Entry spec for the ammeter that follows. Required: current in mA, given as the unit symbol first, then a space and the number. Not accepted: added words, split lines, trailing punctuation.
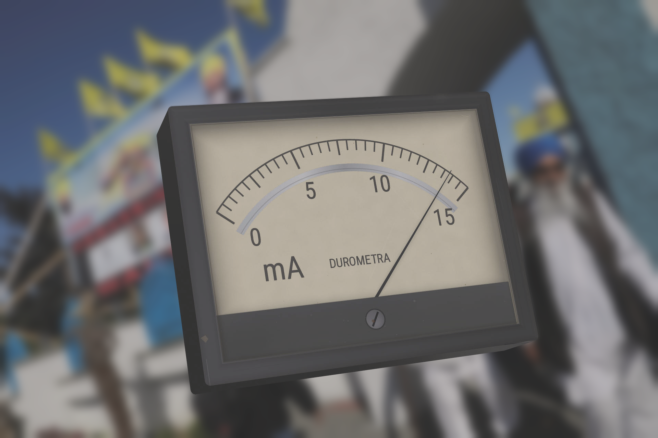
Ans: mA 13.75
